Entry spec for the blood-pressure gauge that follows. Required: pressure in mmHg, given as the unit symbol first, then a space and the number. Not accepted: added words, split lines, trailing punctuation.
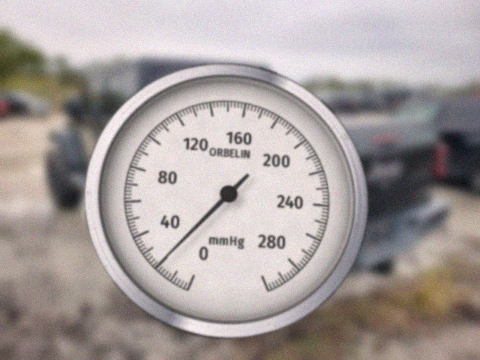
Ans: mmHg 20
